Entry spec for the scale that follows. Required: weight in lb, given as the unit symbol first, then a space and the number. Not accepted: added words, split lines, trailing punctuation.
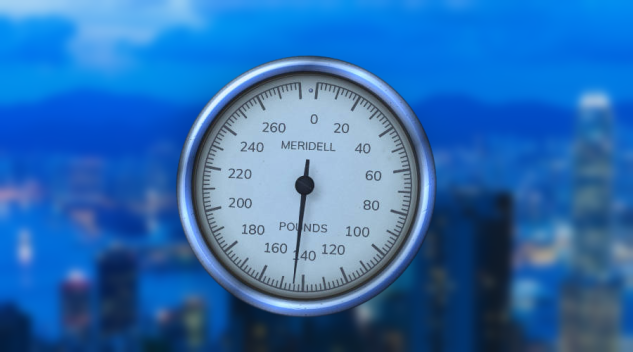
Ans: lb 144
